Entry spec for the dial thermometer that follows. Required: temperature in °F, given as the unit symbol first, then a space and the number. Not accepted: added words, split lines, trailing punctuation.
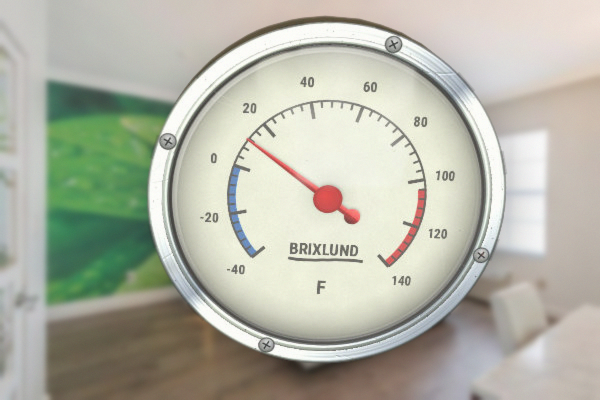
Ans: °F 12
